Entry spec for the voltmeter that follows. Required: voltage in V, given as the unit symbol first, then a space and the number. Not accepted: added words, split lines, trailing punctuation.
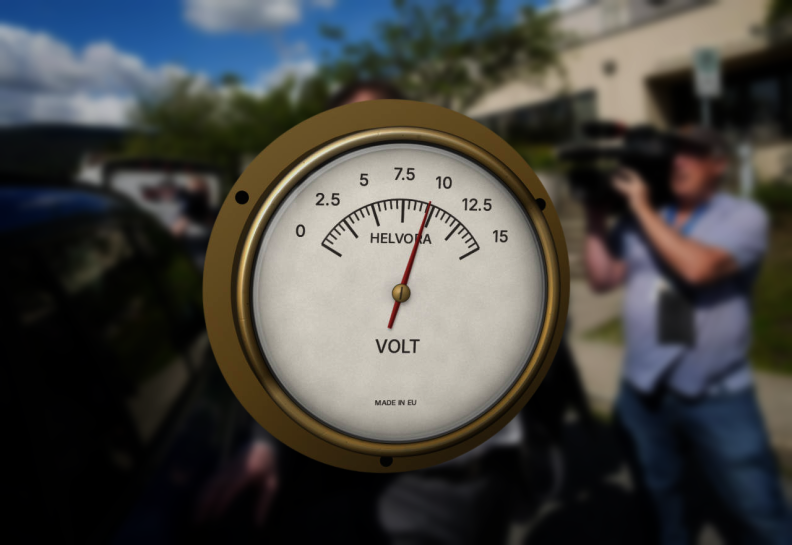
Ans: V 9.5
